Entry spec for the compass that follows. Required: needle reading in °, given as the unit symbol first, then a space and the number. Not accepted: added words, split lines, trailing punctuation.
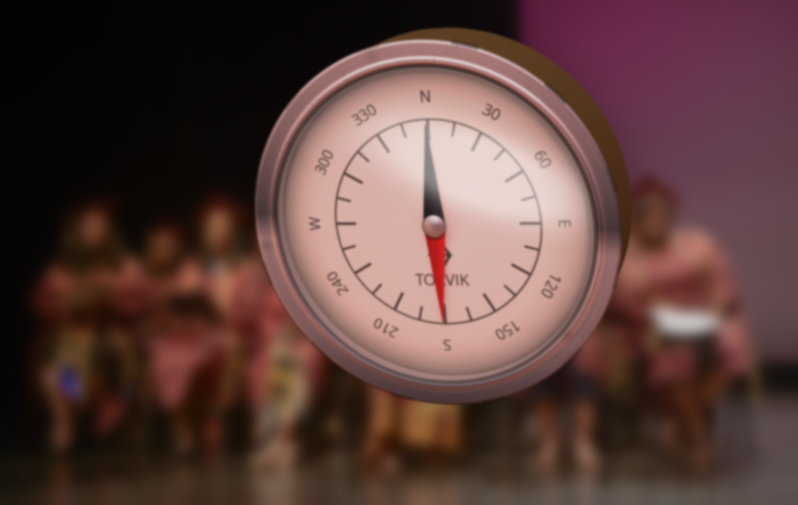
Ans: ° 180
